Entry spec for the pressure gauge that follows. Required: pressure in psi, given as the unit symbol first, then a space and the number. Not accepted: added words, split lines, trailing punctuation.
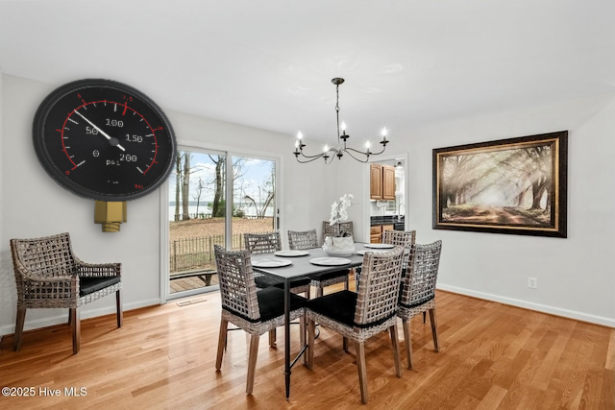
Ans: psi 60
